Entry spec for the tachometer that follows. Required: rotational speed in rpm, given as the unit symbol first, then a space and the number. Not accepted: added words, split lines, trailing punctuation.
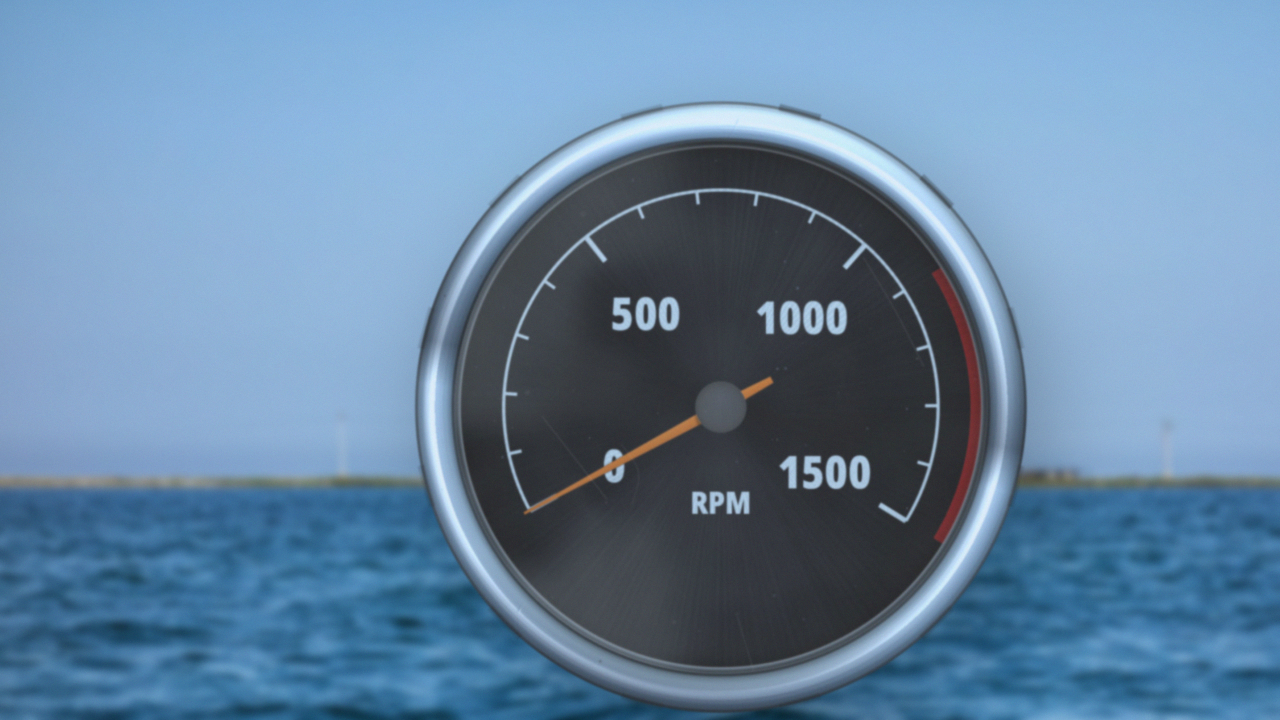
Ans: rpm 0
